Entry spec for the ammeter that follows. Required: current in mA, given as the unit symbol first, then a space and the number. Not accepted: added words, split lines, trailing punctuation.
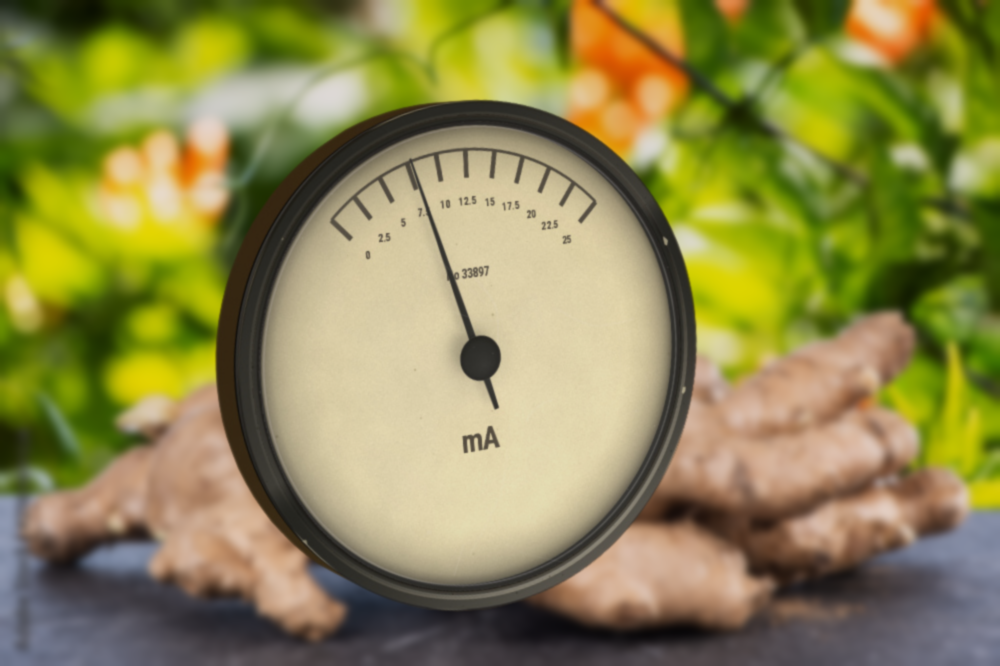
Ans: mA 7.5
